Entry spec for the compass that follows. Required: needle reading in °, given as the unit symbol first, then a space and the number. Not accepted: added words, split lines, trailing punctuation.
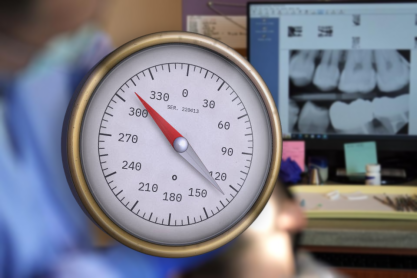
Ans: ° 310
